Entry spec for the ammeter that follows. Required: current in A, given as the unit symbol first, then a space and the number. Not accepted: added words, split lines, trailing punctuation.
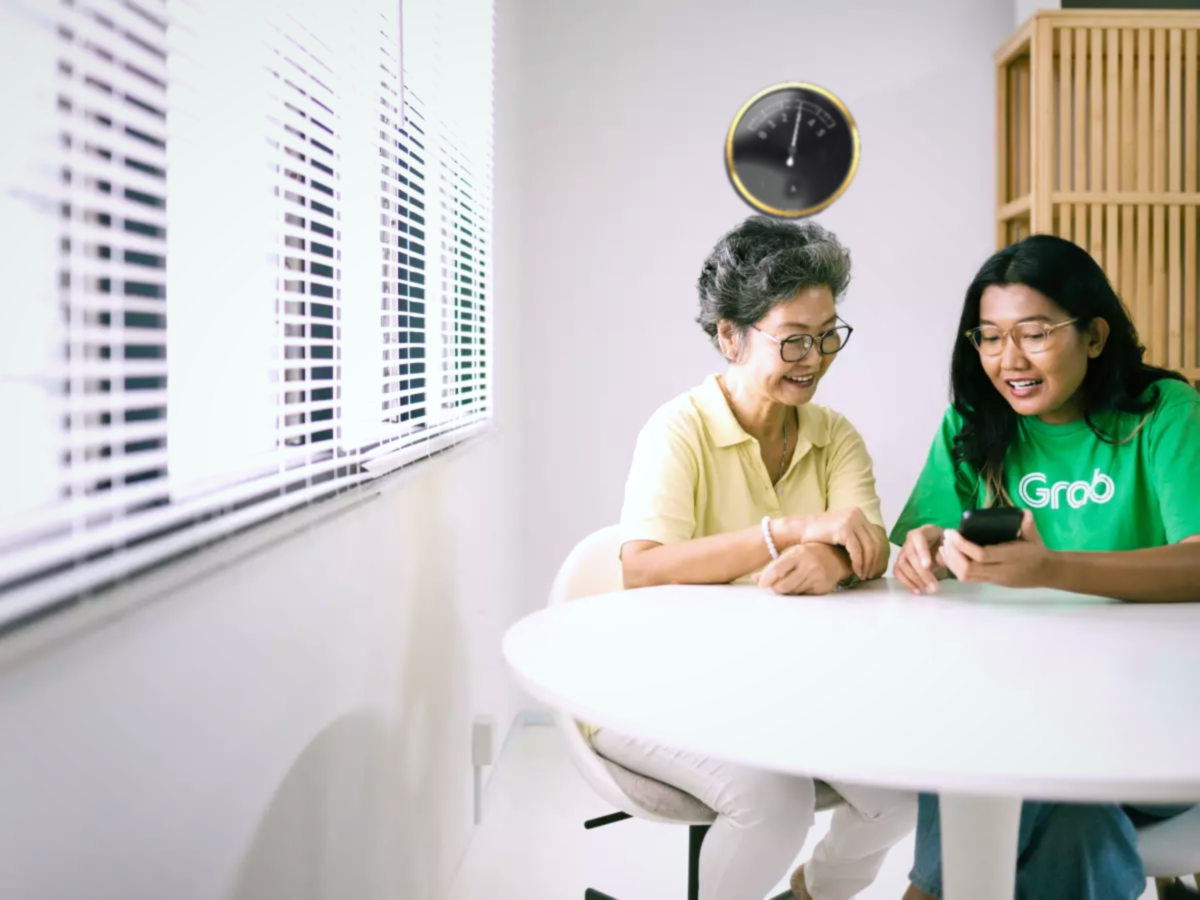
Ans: A 3
